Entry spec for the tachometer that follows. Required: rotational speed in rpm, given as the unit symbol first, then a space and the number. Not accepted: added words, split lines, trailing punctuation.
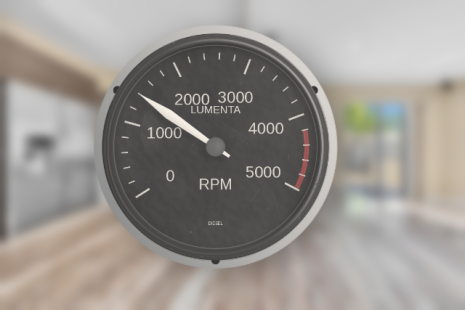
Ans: rpm 1400
